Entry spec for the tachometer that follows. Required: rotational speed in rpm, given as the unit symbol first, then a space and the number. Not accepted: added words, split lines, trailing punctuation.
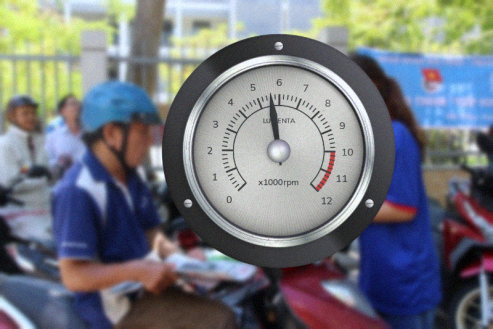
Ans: rpm 5600
